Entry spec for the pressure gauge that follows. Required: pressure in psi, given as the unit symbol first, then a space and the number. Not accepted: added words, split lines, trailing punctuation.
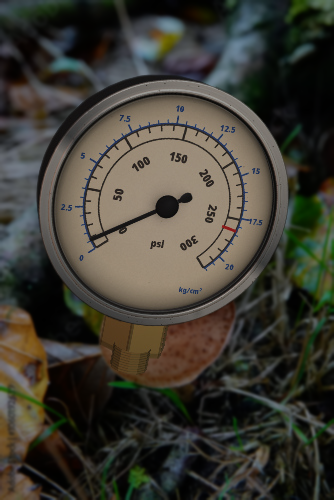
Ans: psi 10
